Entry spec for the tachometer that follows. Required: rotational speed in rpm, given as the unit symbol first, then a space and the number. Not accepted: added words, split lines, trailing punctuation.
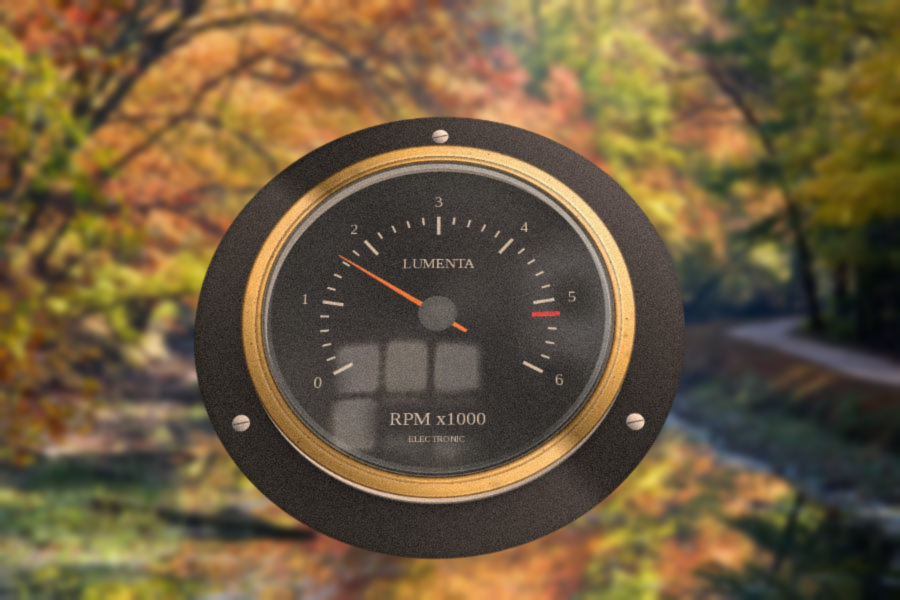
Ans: rpm 1600
